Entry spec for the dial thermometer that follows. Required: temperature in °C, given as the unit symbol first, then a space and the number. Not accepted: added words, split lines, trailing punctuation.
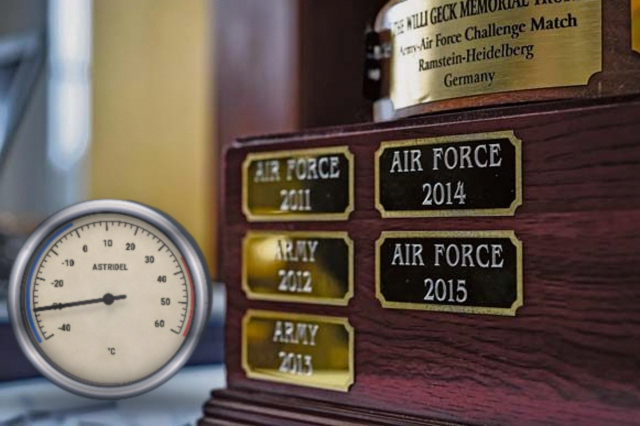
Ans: °C -30
